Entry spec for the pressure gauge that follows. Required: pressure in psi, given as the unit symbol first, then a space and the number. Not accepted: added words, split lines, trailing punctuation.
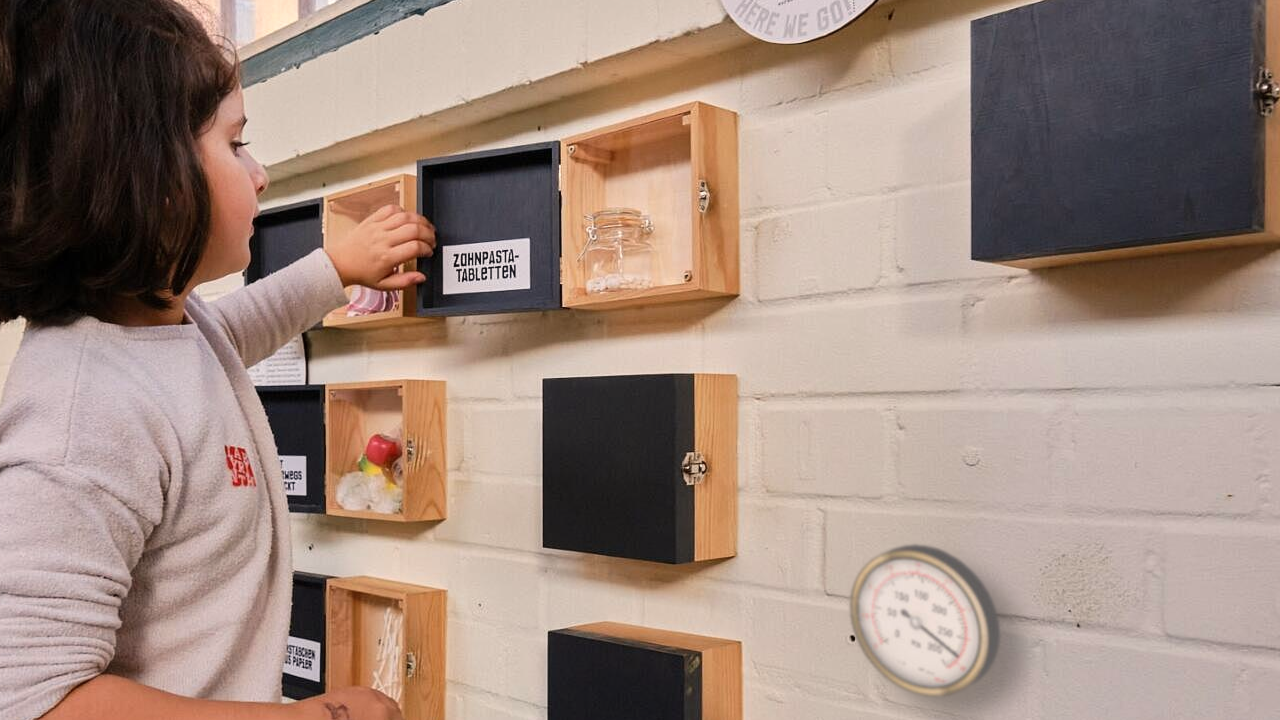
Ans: psi 275
